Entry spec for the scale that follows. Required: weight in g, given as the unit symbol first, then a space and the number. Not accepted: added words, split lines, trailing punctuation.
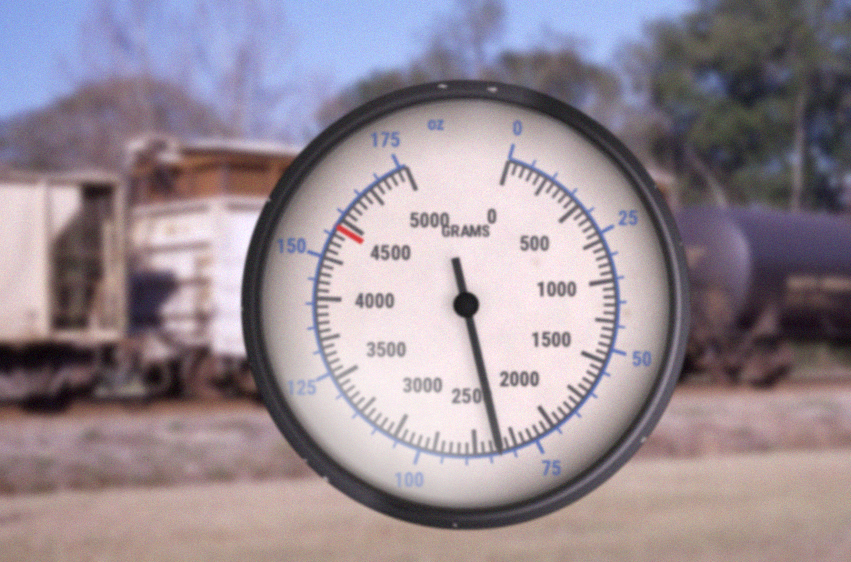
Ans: g 2350
